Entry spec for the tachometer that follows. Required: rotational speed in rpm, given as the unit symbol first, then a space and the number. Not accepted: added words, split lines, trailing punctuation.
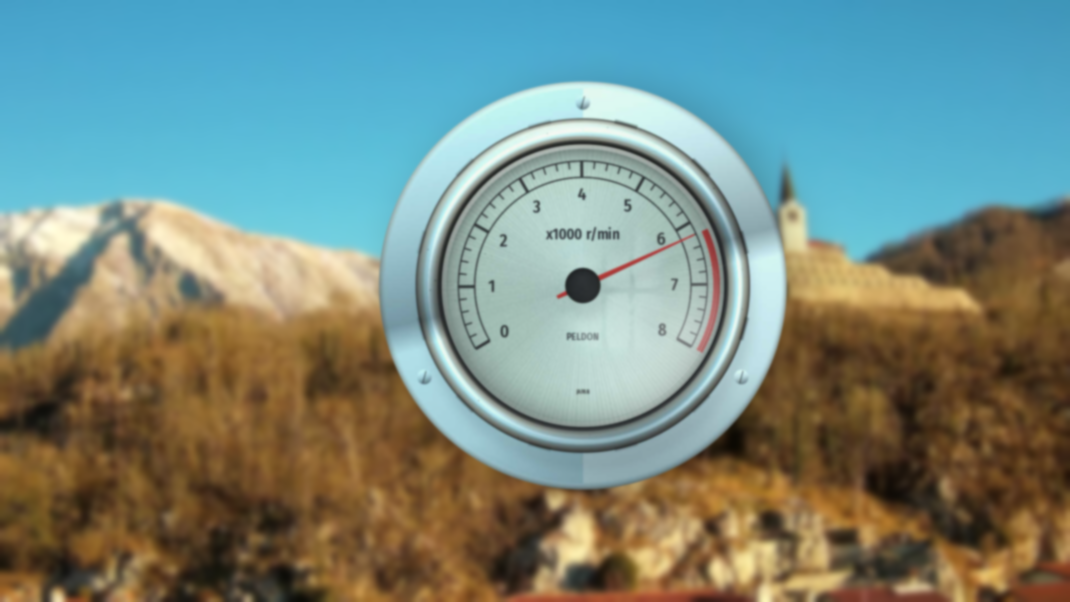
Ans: rpm 6200
